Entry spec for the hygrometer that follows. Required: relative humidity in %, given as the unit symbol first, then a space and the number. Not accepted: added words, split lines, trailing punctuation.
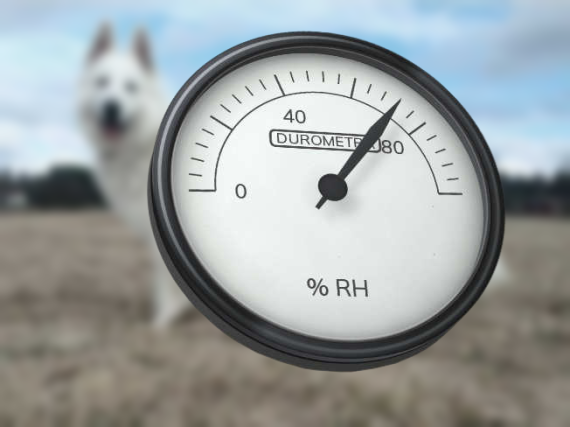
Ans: % 72
